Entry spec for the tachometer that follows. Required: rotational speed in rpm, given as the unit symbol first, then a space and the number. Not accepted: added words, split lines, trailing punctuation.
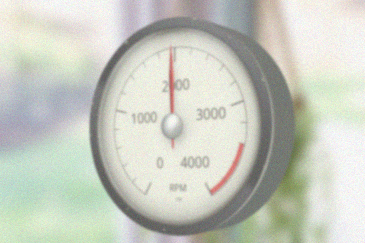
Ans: rpm 2000
